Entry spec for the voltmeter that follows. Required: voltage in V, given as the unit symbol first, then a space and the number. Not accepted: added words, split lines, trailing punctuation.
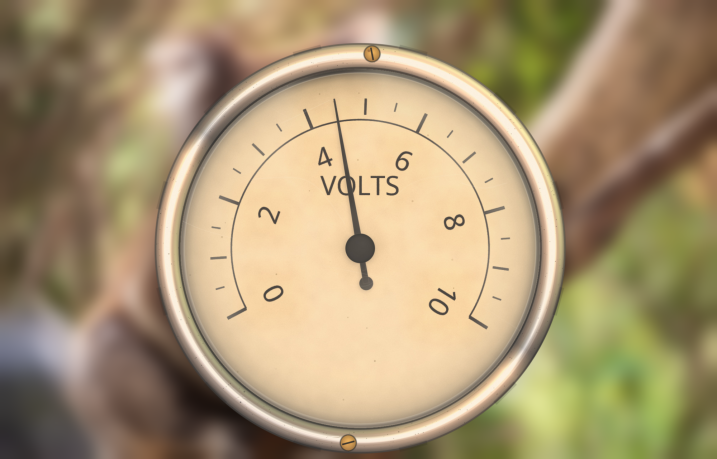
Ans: V 4.5
